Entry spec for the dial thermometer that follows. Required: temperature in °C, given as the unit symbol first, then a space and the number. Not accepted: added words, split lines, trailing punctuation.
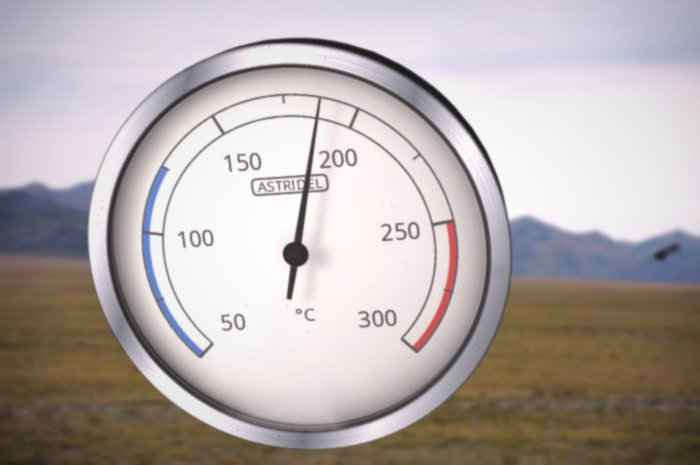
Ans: °C 187.5
